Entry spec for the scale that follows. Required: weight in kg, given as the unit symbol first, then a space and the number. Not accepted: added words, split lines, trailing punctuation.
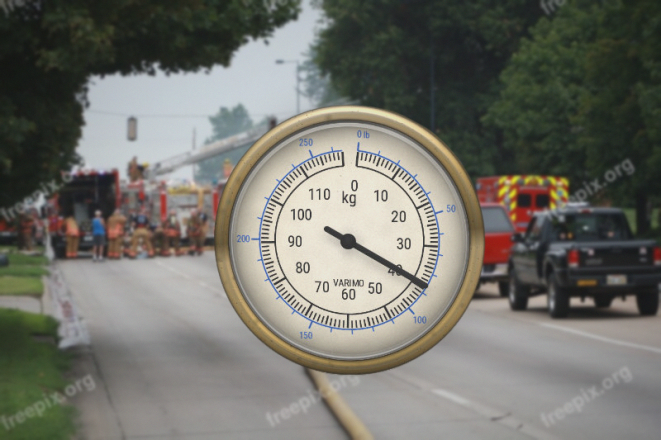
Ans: kg 39
